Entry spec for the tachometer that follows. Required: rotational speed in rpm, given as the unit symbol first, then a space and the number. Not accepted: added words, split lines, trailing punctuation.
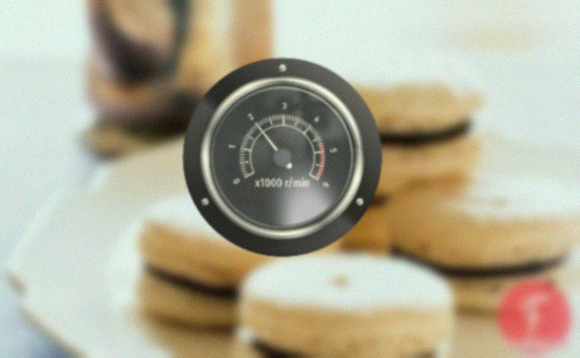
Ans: rpm 2000
